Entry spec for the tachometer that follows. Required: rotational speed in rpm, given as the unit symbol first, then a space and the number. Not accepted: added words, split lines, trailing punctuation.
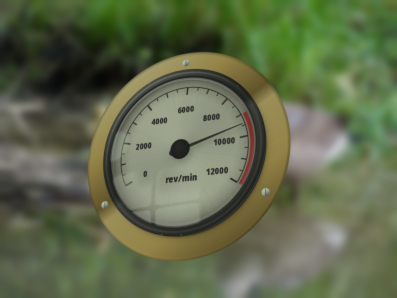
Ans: rpm 9500
